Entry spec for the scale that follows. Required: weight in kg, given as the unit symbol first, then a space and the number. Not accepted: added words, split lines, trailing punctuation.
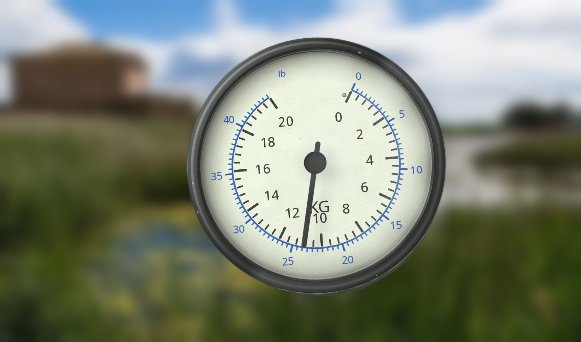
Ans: kg 10.8
